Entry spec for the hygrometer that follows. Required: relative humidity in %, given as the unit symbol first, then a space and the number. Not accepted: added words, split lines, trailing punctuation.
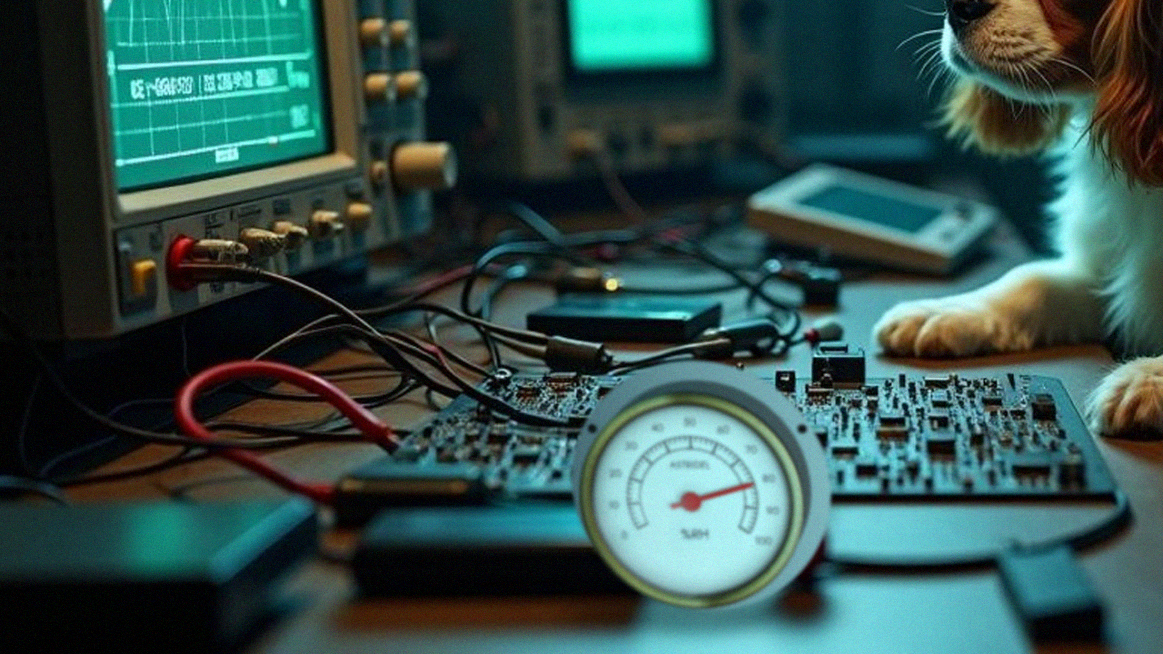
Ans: % 80
